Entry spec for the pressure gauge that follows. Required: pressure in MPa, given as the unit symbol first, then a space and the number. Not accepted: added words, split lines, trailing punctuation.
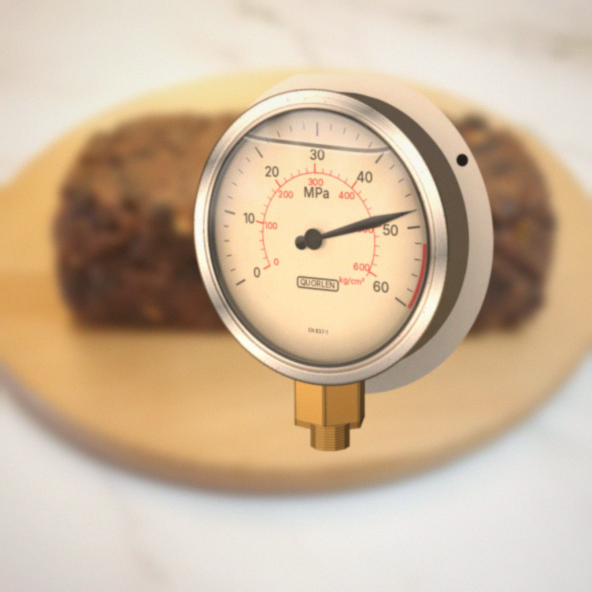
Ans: MPa 48
